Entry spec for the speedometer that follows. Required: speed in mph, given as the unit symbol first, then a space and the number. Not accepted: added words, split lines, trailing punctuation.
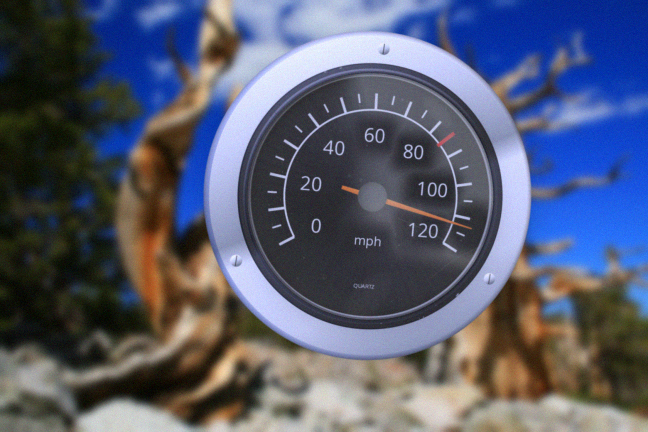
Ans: mph 112.5
